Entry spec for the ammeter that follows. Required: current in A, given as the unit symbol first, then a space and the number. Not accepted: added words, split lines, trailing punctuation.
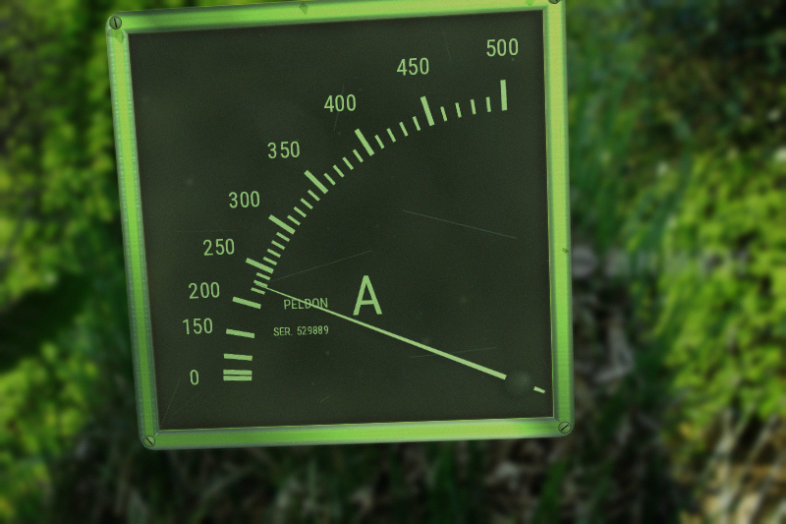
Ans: A 230
